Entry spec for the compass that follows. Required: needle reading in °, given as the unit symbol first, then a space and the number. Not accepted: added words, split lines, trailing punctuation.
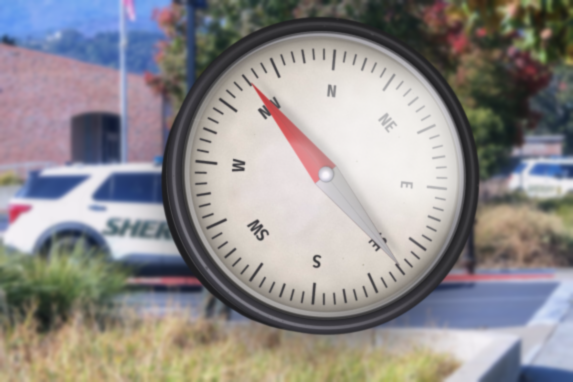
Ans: ° 315
